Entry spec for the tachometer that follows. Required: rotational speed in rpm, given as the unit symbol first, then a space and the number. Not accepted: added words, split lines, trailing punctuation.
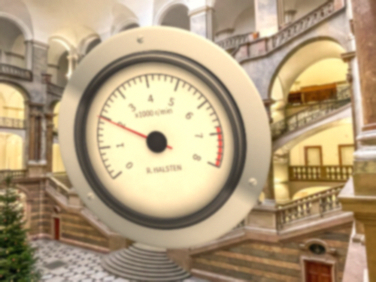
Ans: rpm 2000
